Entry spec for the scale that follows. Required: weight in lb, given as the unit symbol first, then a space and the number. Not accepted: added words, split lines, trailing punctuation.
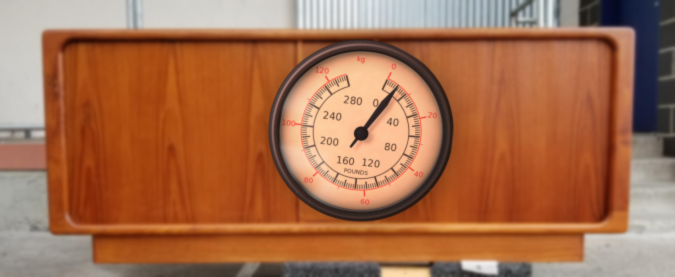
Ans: lb 10
